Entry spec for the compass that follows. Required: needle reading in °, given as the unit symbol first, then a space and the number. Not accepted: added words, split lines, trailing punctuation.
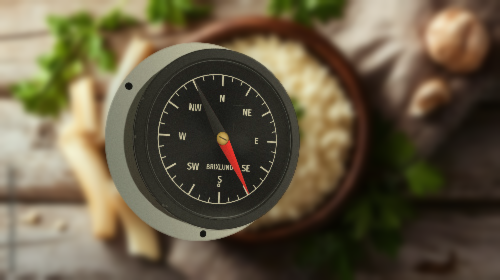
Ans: ° 150
